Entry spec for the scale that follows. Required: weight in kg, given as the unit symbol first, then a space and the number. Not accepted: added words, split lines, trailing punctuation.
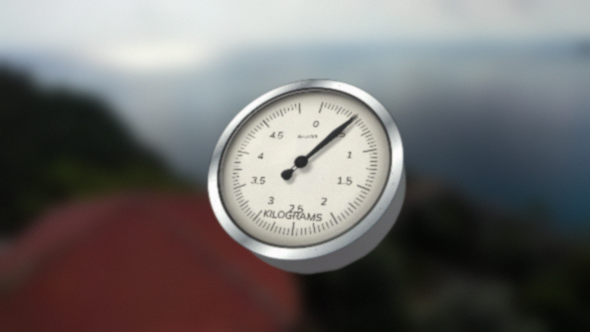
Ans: kg 0.5
